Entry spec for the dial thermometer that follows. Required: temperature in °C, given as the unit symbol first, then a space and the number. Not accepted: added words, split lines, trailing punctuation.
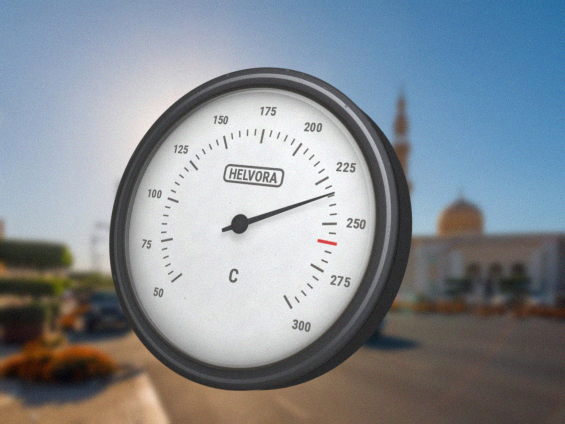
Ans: °C 235
